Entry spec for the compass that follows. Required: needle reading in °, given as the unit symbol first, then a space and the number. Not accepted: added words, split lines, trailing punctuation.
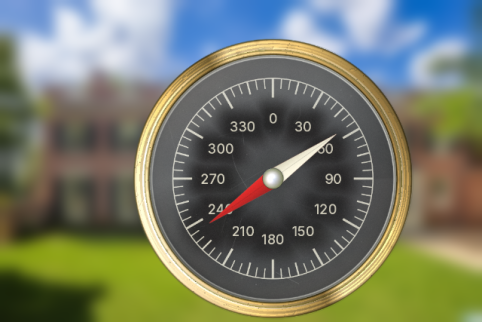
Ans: ° 235
